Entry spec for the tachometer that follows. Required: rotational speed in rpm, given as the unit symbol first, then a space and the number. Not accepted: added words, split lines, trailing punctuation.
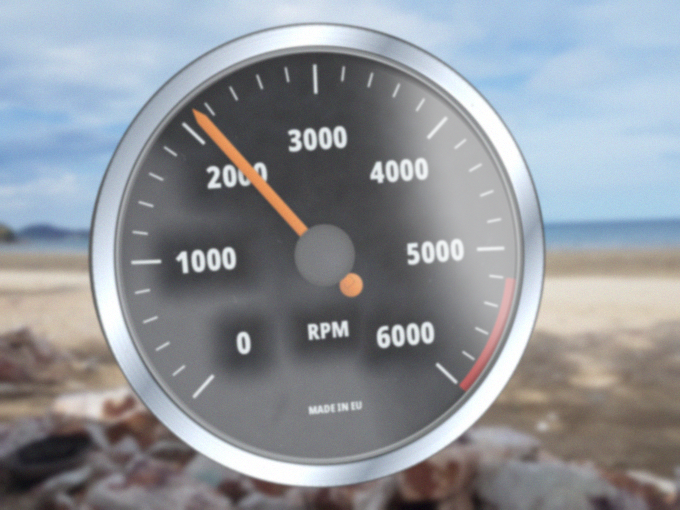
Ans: rpm 2100
